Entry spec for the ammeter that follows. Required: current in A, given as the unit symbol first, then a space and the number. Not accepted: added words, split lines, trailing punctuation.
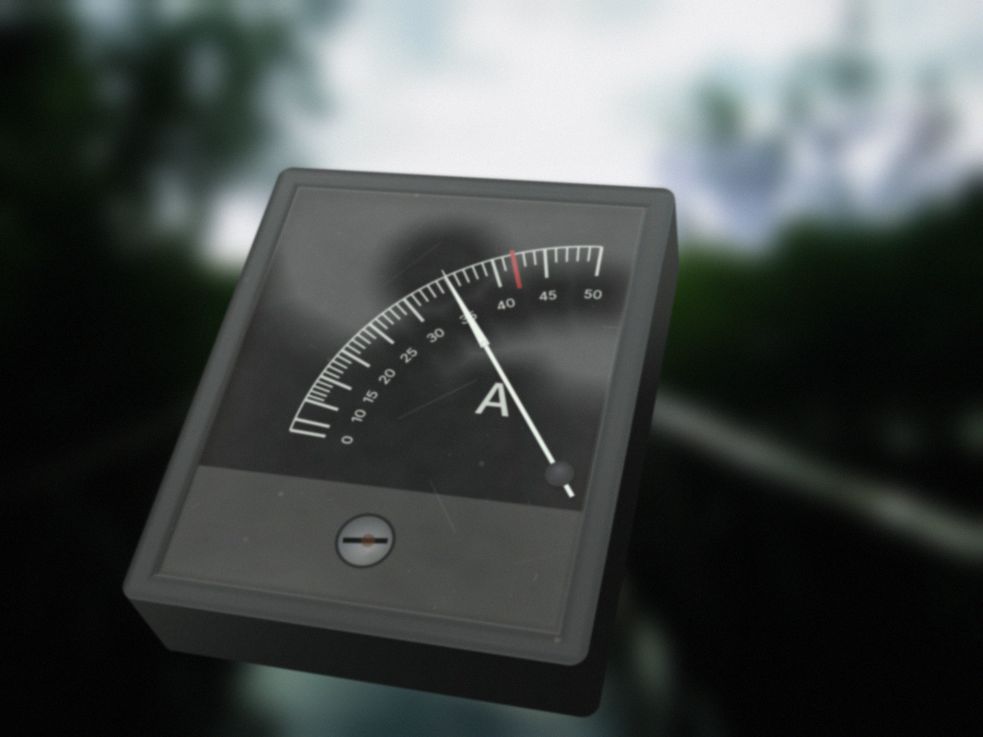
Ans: A 35
